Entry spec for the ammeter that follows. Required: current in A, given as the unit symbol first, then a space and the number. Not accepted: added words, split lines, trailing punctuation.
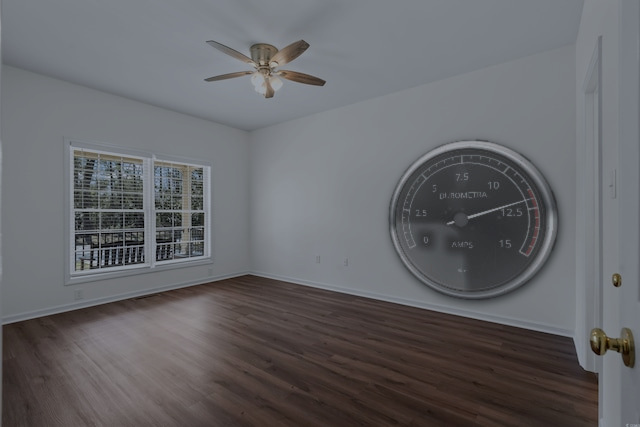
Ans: A 12
